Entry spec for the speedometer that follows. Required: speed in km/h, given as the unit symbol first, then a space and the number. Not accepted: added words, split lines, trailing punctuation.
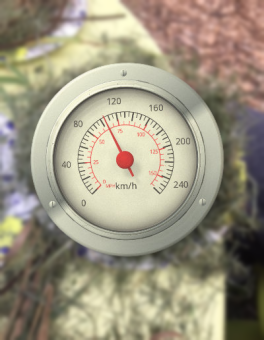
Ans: km/h 105
